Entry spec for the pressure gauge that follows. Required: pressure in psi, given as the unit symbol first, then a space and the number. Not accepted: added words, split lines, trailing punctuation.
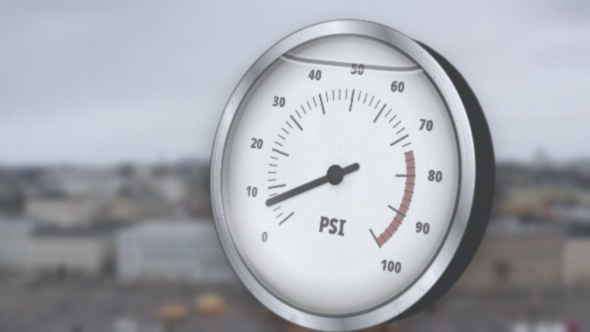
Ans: psi 6
